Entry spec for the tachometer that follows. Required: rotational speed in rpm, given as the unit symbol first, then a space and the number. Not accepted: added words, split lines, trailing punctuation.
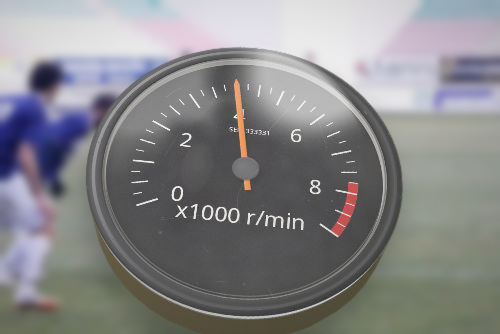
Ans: rpm 4000
